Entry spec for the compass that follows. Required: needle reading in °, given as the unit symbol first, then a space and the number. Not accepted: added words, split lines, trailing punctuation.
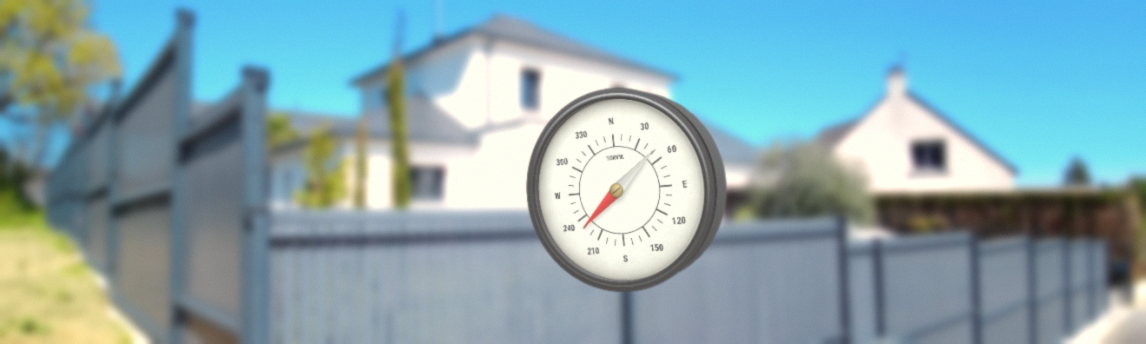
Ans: ° 230
